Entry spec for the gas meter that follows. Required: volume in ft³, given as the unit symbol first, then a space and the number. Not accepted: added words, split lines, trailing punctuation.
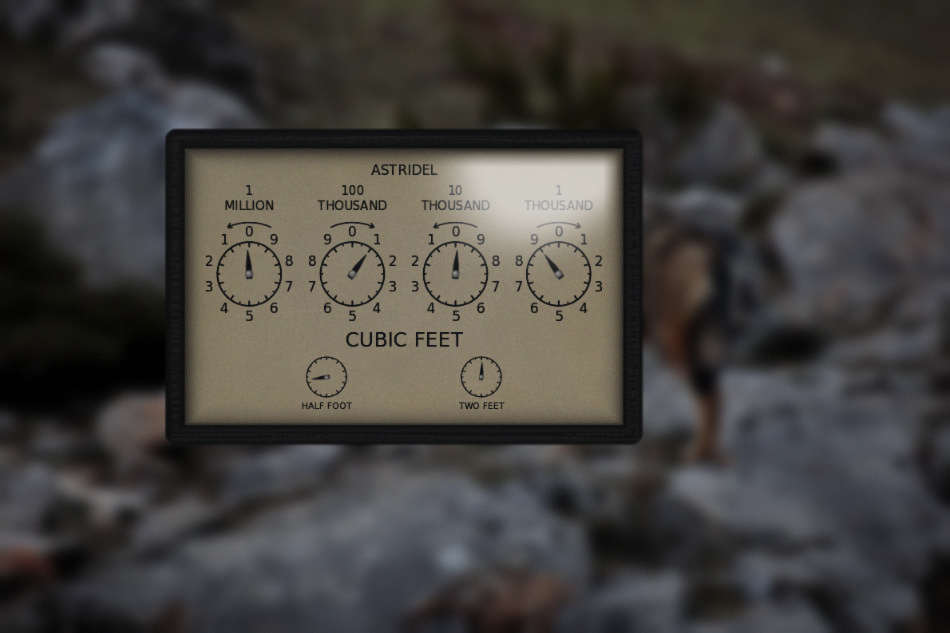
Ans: ft³ 9900
